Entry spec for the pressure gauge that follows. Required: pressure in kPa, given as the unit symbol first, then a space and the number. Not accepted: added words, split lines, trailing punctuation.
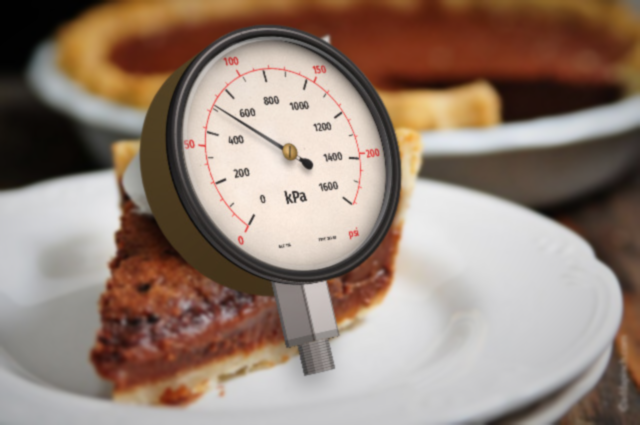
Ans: kPa 500
